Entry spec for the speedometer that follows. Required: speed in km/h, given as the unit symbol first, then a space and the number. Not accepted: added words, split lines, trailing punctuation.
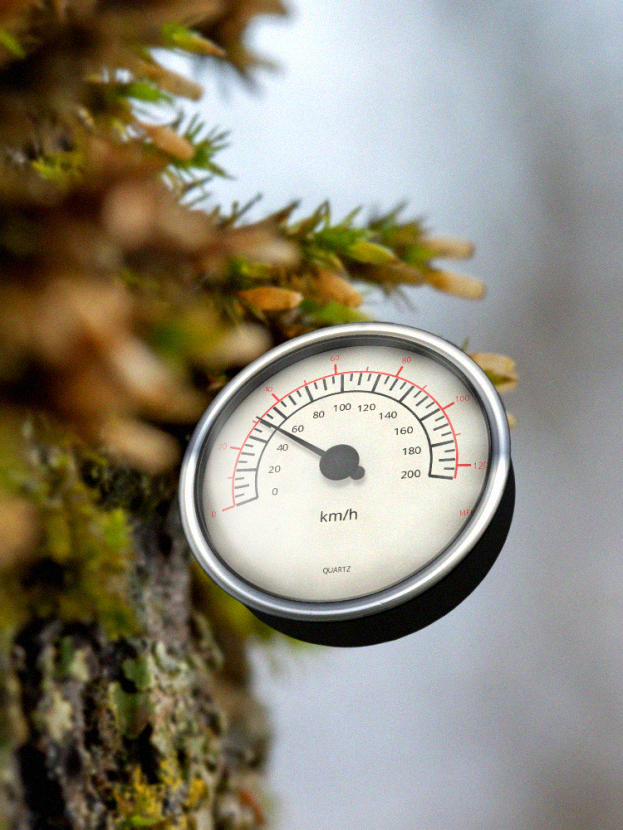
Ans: km/h 50
